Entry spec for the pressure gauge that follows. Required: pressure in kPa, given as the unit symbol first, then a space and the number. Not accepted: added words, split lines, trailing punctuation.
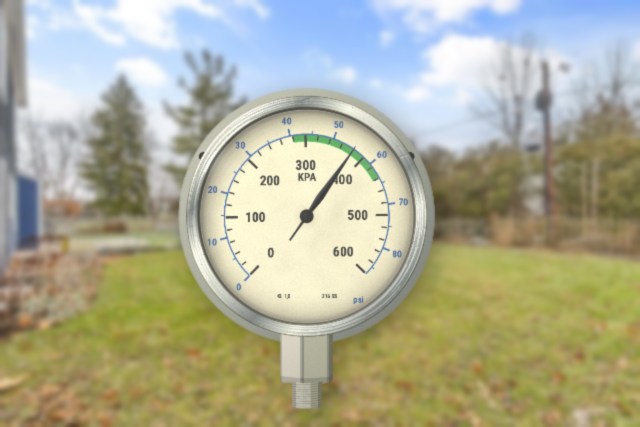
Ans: kPa 380
